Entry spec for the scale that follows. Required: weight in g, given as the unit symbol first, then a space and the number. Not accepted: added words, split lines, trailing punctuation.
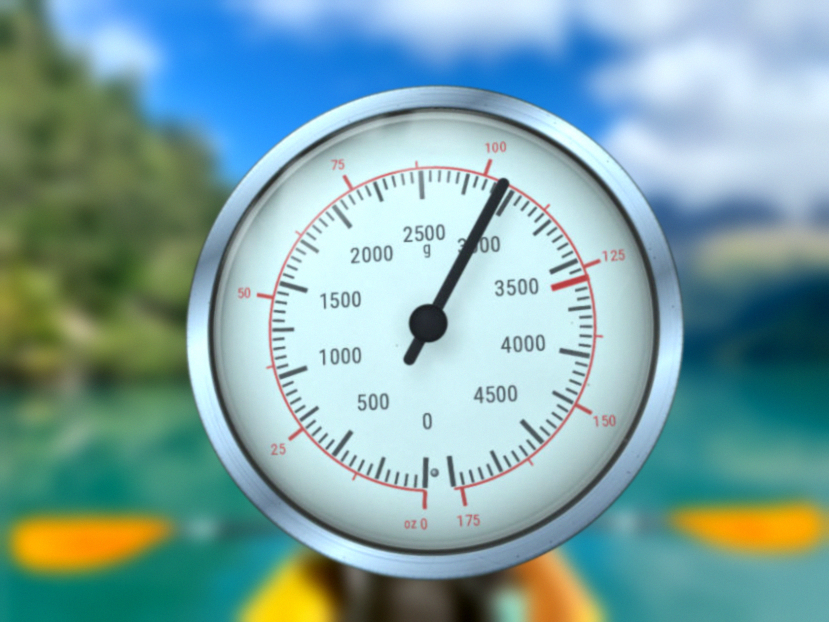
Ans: g 2950
